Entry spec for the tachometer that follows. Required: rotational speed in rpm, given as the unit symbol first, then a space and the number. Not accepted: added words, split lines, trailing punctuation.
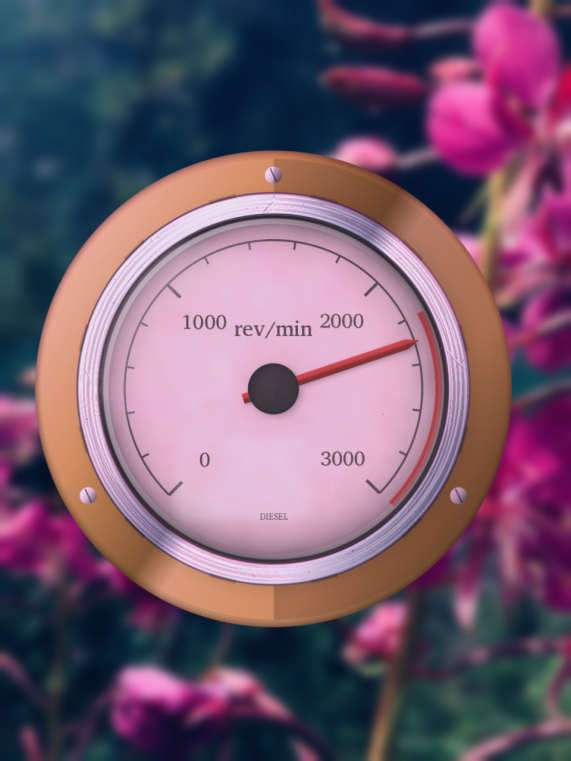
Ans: rpm 2300
